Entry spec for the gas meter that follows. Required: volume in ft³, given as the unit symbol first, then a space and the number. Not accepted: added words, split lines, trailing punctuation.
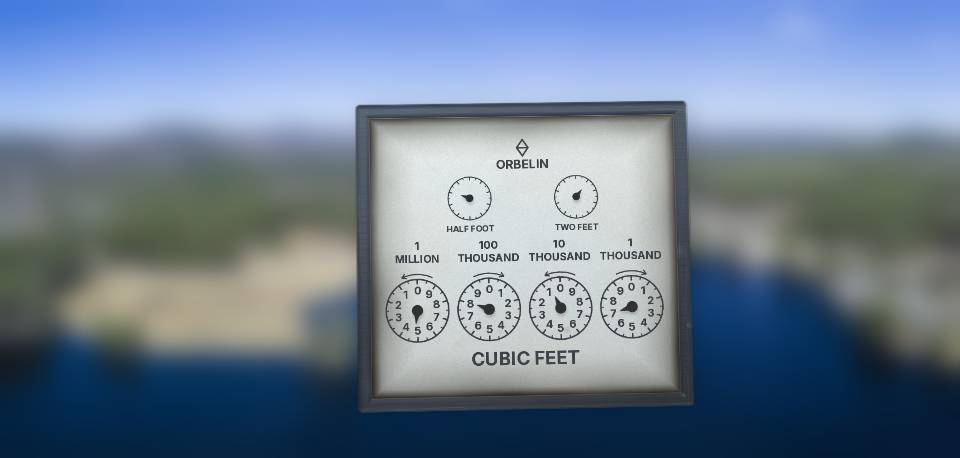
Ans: ft³ 480700
